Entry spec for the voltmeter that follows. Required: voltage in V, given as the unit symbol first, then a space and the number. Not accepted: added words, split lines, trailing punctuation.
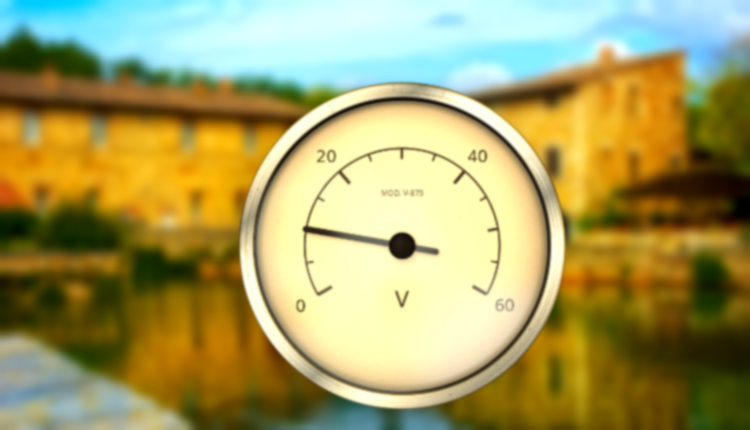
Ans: V 10
